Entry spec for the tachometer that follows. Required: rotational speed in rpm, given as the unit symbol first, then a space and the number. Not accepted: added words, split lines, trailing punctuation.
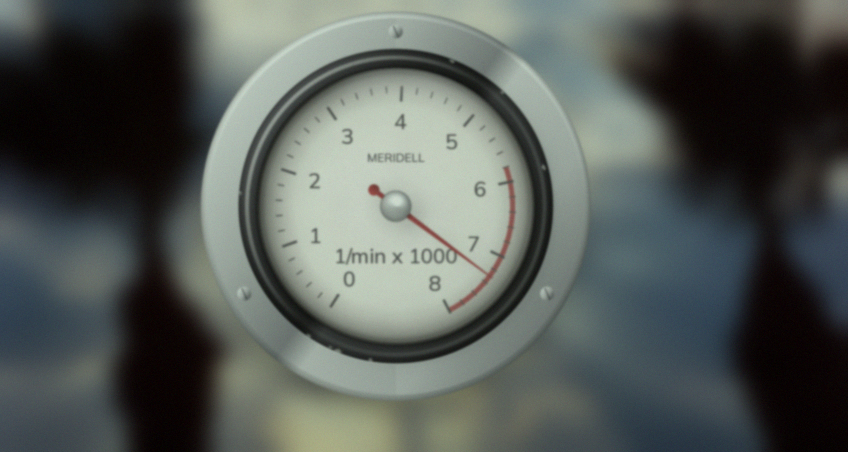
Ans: rpm 7300
